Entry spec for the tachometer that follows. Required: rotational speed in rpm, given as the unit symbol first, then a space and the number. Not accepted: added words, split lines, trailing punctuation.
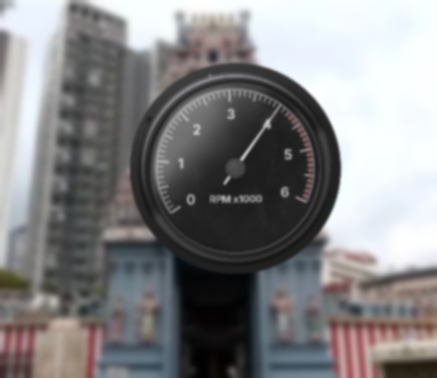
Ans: rpm 4000
